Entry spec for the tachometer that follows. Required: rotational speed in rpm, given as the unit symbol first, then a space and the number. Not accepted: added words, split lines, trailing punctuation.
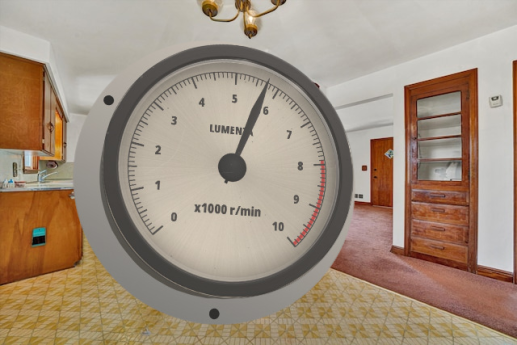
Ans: rpm 5700
